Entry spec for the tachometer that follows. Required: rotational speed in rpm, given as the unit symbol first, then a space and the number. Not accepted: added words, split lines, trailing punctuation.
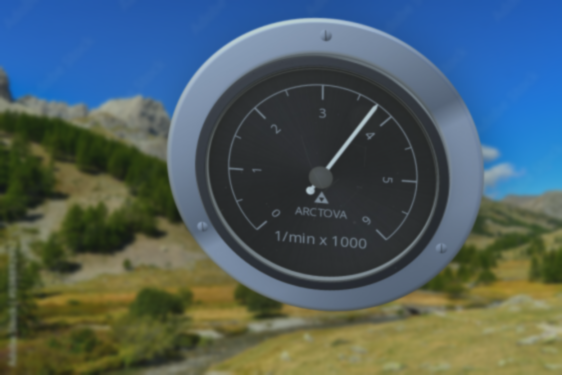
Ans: rpm 3750
